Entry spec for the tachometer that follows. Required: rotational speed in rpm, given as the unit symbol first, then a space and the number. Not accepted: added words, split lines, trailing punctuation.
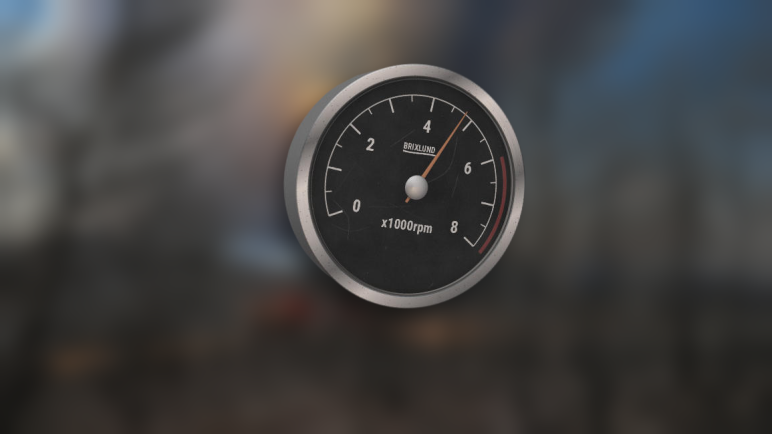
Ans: rpm 4750
